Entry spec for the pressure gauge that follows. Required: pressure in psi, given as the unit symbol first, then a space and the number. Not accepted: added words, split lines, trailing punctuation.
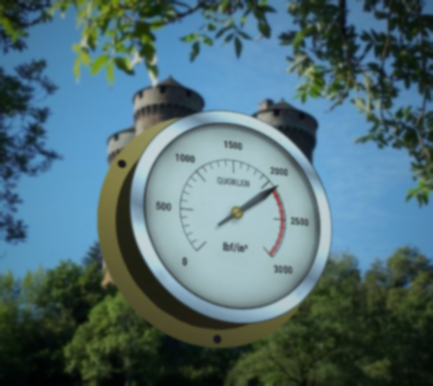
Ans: psi 2100
